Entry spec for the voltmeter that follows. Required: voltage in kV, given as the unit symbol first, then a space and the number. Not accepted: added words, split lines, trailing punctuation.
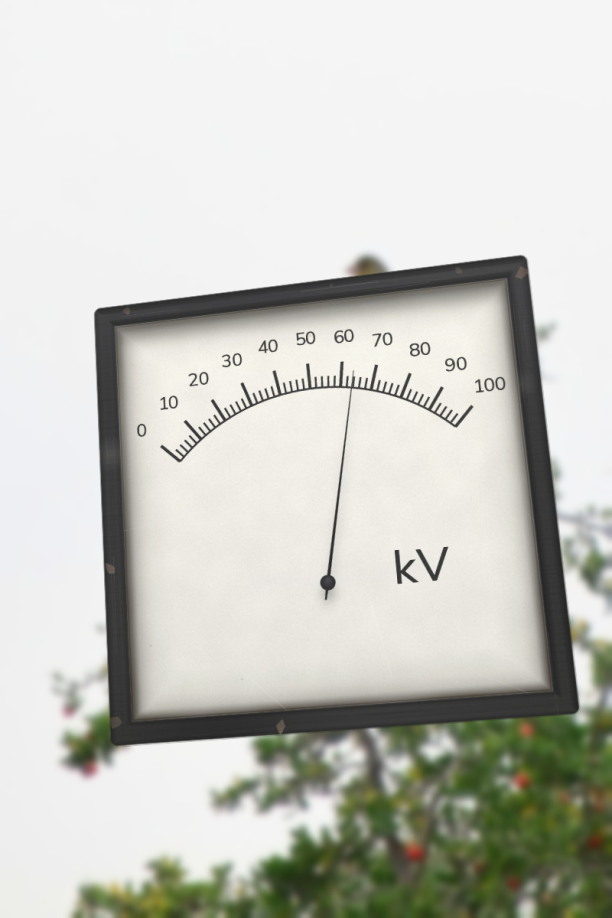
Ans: kV 64
